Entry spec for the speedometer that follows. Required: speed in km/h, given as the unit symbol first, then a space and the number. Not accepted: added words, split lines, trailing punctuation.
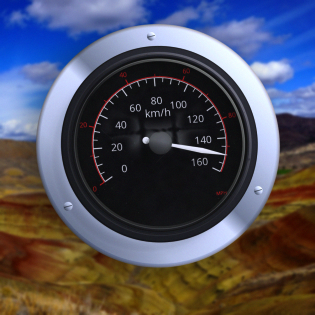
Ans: km/h 150
